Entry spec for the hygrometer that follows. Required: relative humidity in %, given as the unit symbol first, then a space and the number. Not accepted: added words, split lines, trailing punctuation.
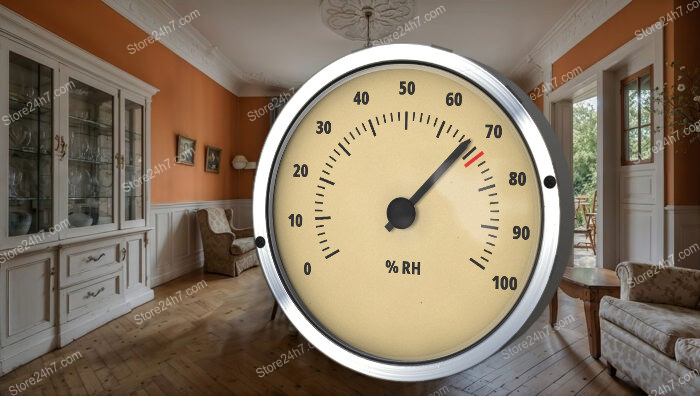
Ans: % 68
